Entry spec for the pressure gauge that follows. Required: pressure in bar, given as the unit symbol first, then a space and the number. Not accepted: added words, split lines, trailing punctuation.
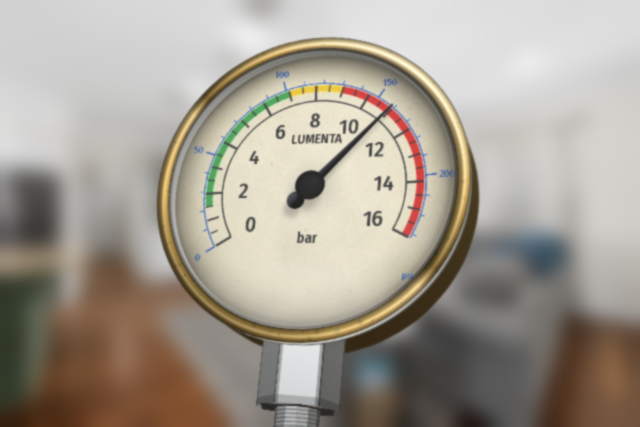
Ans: bar 11
